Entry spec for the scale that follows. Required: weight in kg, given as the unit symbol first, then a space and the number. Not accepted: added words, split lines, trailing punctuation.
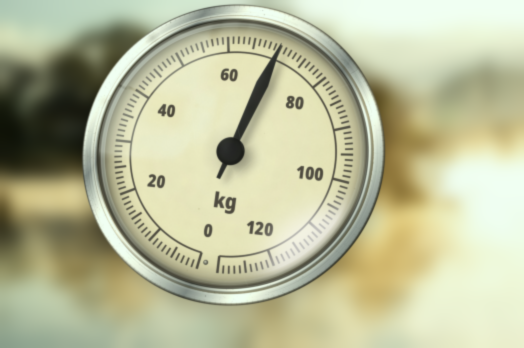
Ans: kg 70
